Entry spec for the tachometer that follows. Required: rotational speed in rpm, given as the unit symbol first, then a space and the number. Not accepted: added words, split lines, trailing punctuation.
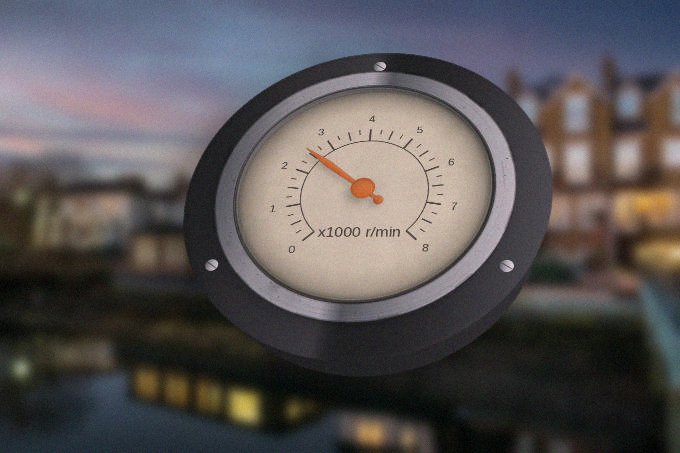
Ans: rpm 2500
